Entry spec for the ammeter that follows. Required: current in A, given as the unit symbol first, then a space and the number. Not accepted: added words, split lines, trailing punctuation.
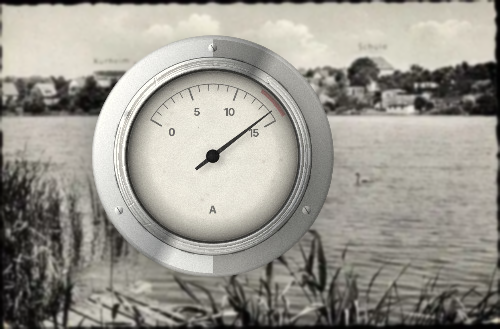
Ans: A 14
